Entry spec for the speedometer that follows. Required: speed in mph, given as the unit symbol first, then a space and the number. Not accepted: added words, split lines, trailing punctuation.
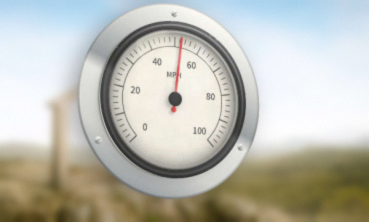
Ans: mph 52
